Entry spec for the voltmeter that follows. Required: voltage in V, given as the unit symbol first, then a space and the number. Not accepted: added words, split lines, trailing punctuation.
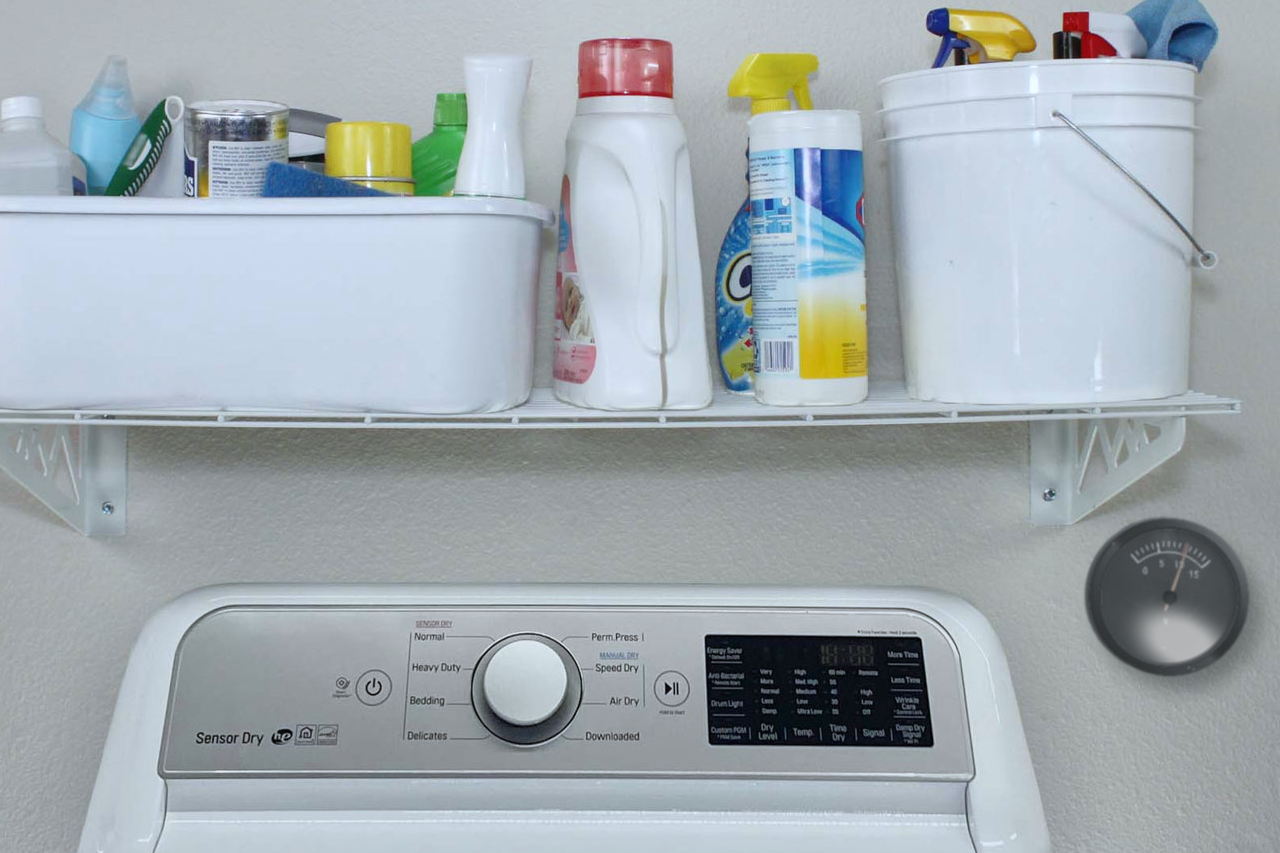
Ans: V 10
